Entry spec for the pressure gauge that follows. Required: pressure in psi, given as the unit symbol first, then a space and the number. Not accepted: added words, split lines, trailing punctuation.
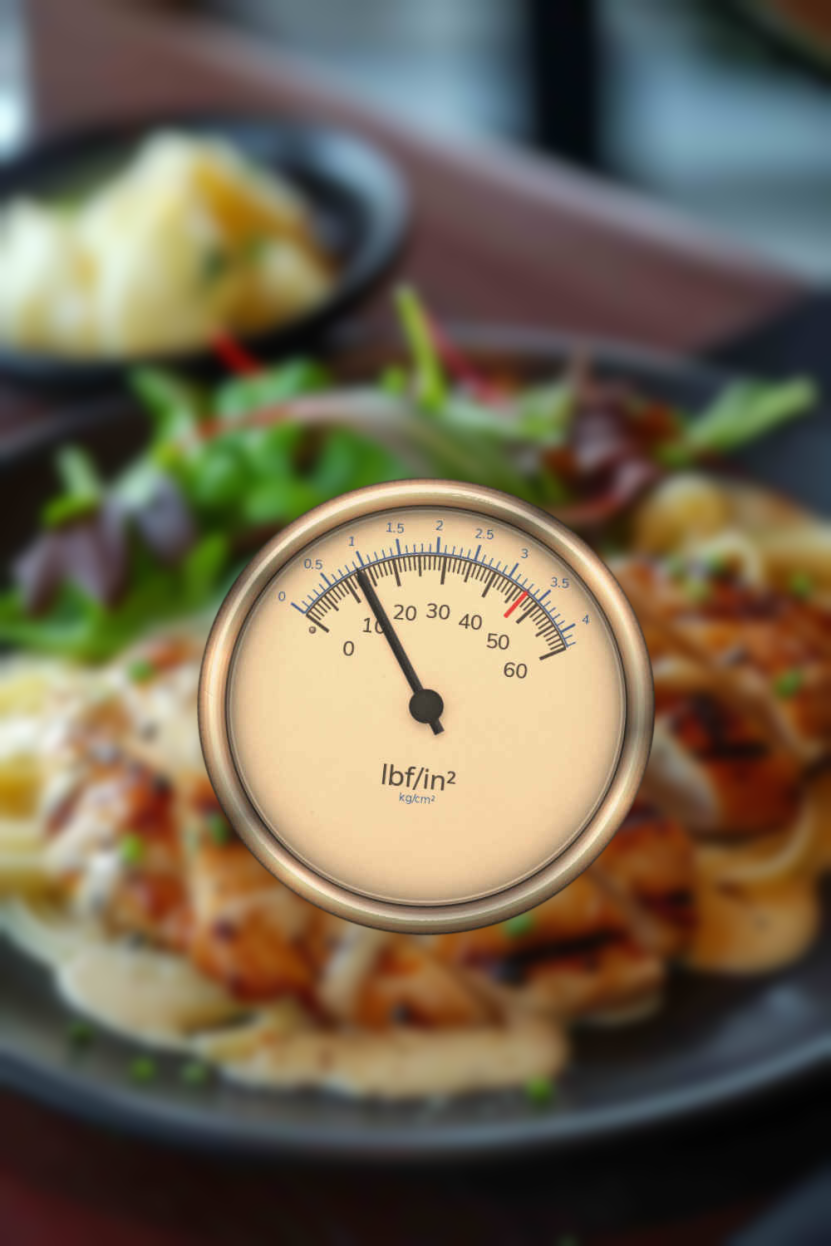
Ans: psi 13
